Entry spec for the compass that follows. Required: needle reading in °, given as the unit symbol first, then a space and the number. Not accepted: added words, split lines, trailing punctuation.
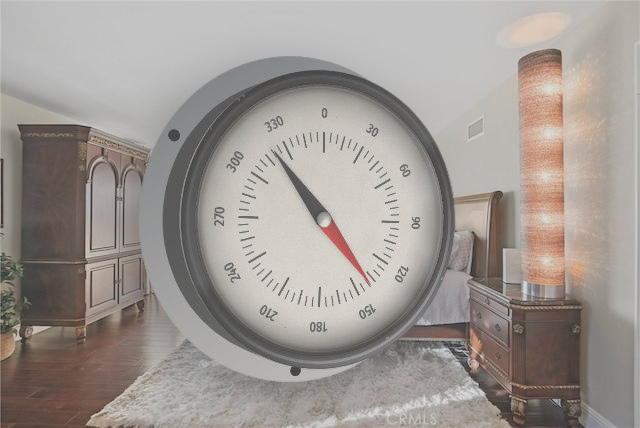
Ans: ° 140
